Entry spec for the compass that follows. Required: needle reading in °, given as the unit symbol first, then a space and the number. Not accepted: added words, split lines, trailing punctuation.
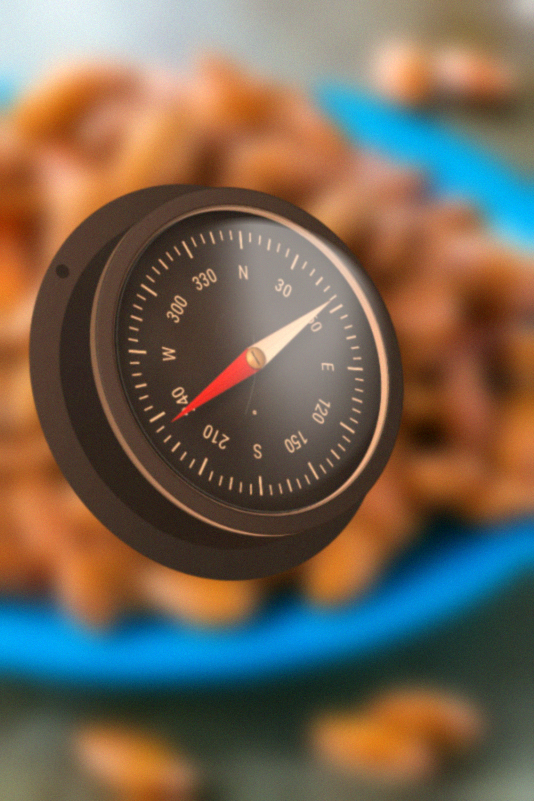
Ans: ° 235
